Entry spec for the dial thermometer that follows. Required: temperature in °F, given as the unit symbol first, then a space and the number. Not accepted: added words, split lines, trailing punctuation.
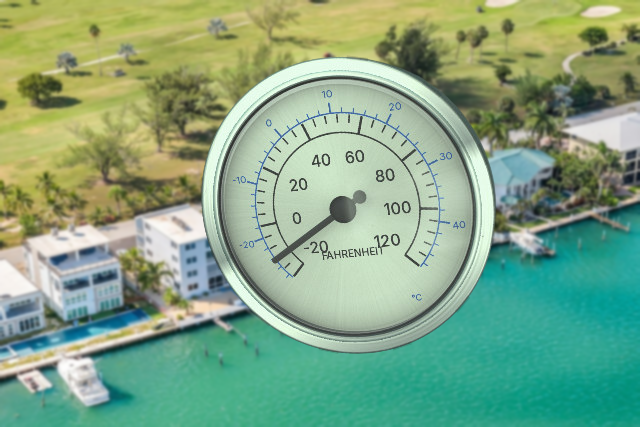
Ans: °F -12
